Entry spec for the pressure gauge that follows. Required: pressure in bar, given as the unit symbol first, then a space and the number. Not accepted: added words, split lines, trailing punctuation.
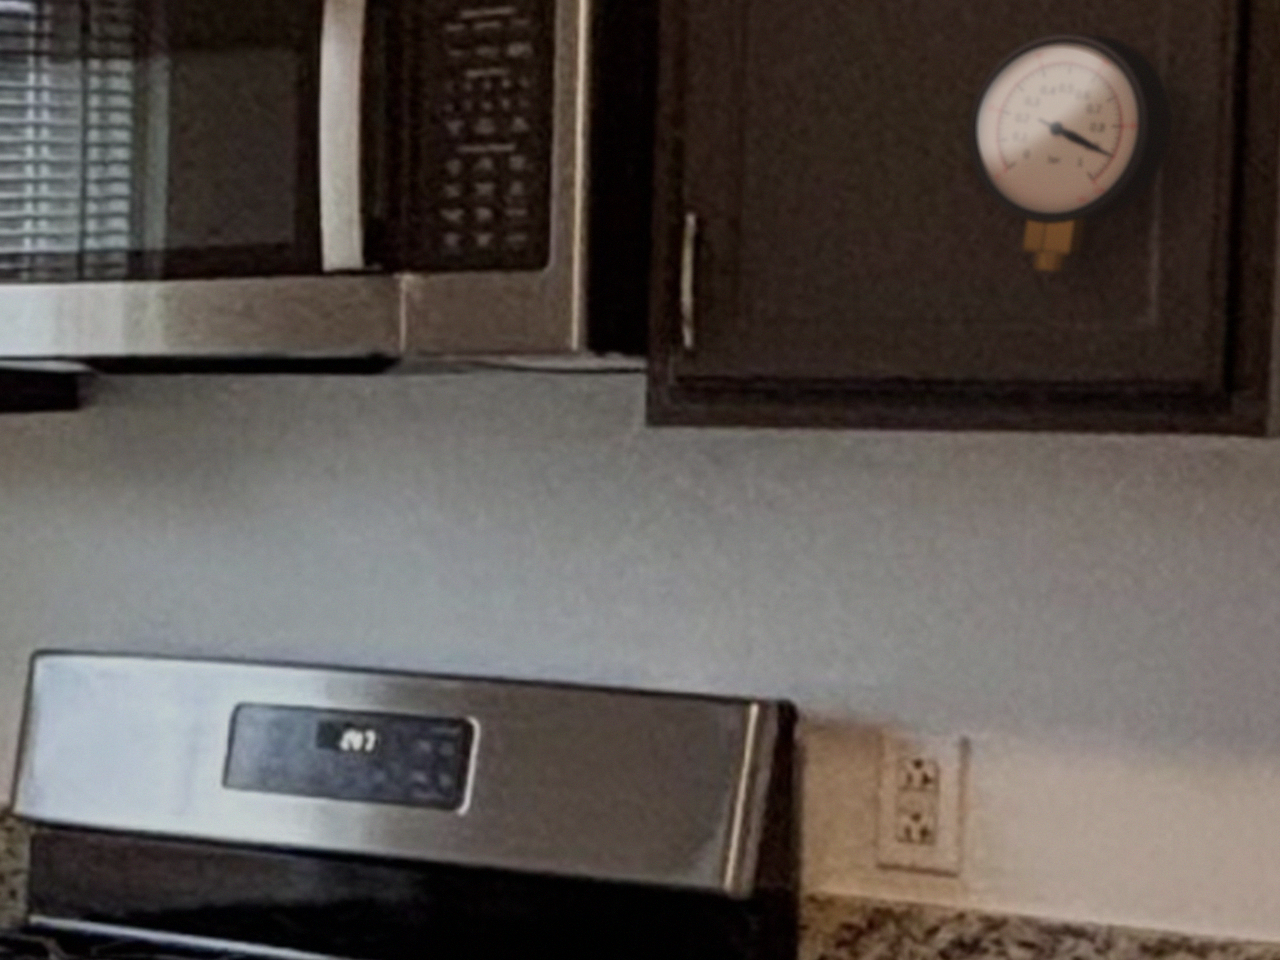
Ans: bar 0.9
